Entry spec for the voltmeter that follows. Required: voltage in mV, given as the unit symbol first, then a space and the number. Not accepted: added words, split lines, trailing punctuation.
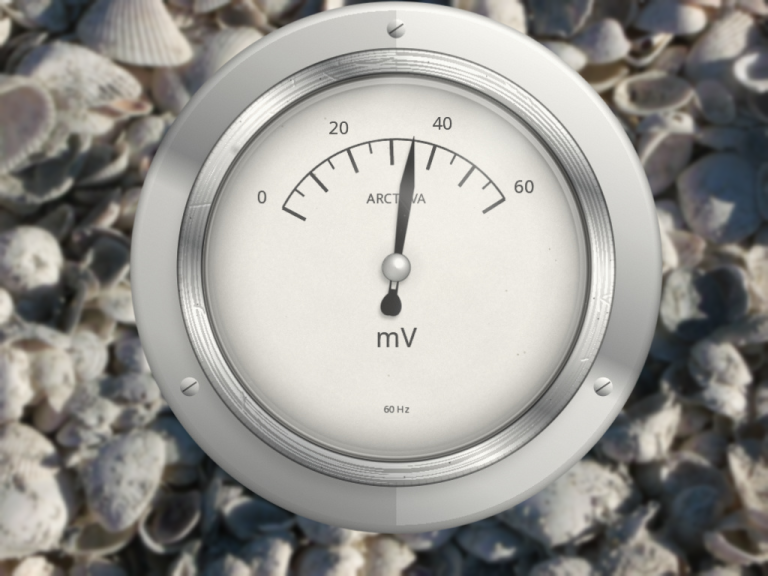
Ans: mV 35
